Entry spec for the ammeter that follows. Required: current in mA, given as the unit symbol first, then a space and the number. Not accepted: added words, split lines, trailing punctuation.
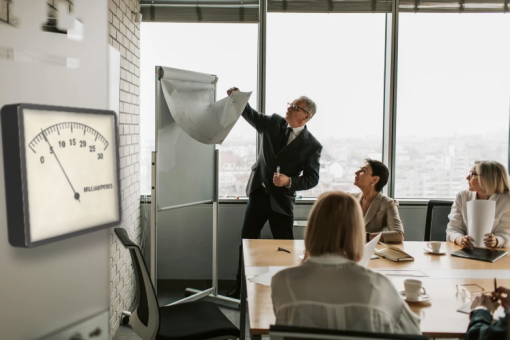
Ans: mA 5
